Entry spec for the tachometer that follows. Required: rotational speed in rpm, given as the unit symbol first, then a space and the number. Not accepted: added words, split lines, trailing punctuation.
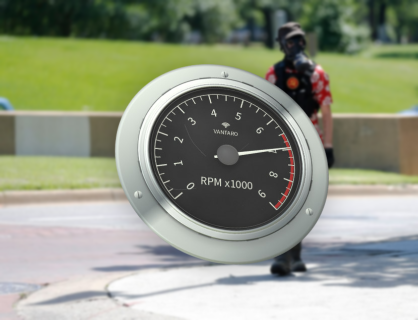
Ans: rpm 7000
